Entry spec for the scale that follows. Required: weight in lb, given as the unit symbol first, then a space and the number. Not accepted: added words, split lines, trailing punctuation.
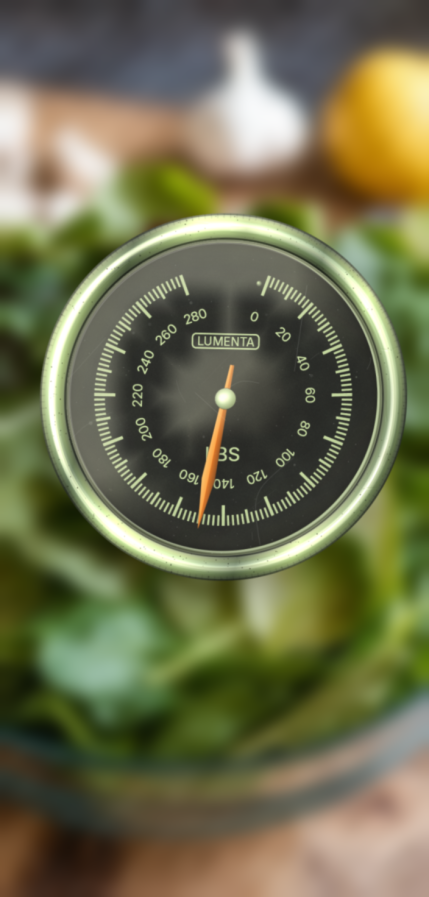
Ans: lb 150
